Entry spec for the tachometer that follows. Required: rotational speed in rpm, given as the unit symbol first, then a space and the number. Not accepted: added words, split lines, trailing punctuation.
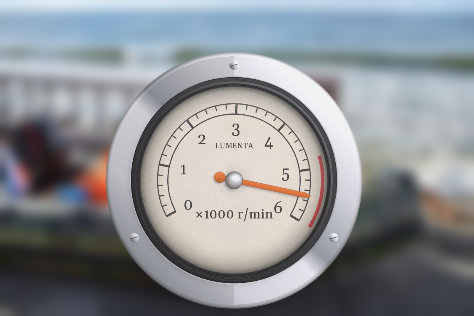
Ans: rpm 5500
